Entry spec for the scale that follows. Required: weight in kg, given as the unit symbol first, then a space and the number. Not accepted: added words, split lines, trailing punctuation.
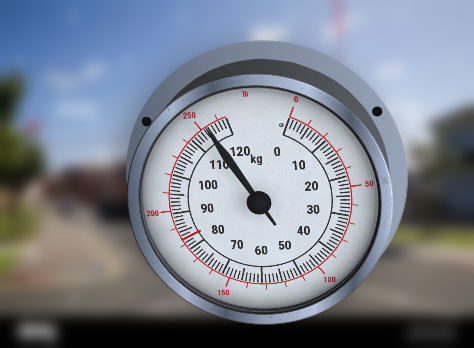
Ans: kg 115
